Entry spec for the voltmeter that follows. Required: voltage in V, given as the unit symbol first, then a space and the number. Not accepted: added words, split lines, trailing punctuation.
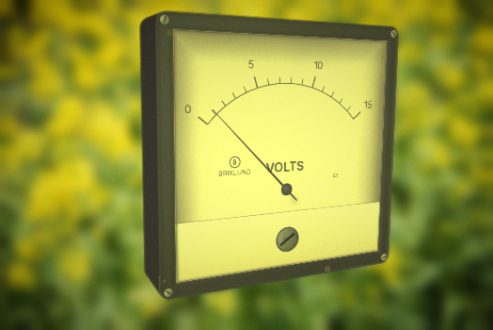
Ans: V 1
